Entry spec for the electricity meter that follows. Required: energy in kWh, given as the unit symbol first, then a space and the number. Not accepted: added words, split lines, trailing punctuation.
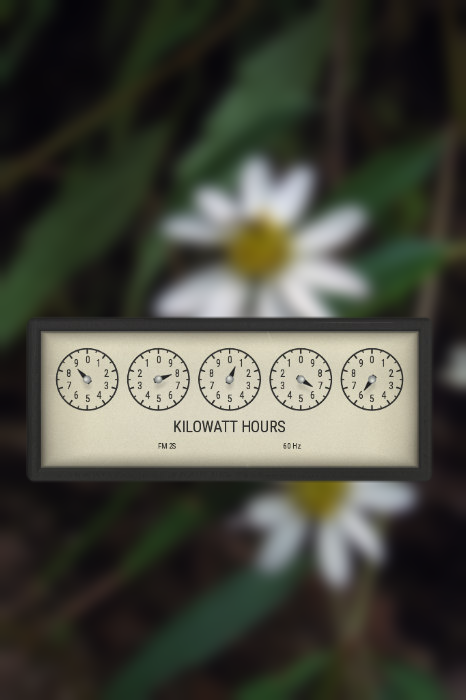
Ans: kWh 88066
